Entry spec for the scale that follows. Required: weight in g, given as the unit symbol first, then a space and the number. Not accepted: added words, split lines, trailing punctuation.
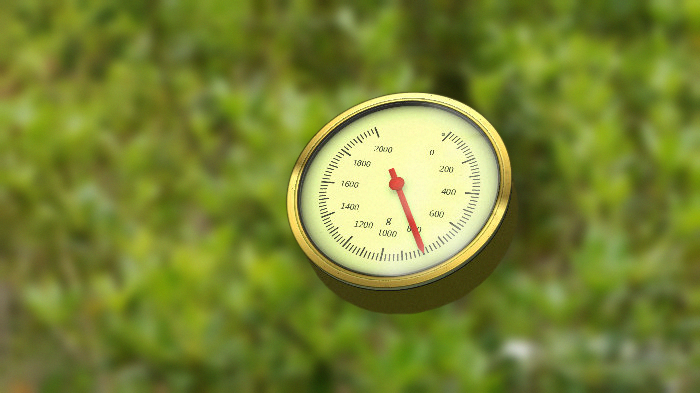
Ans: g 800
